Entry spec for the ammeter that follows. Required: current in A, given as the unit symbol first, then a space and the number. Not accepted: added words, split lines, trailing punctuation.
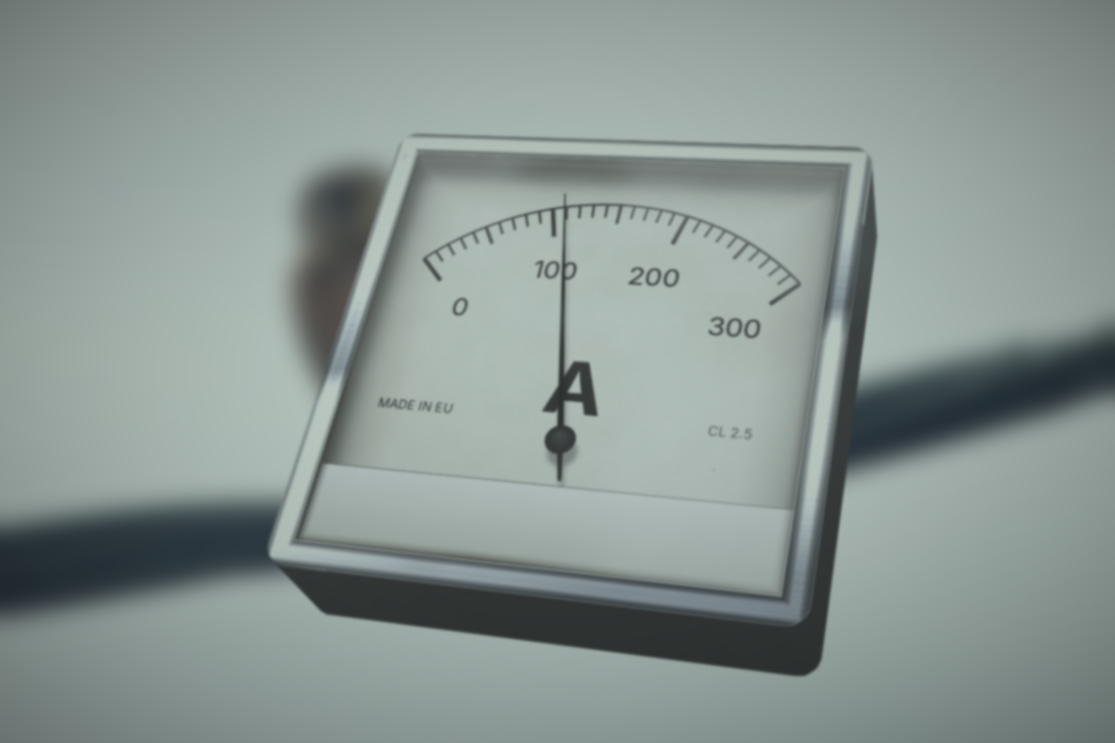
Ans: A 110
